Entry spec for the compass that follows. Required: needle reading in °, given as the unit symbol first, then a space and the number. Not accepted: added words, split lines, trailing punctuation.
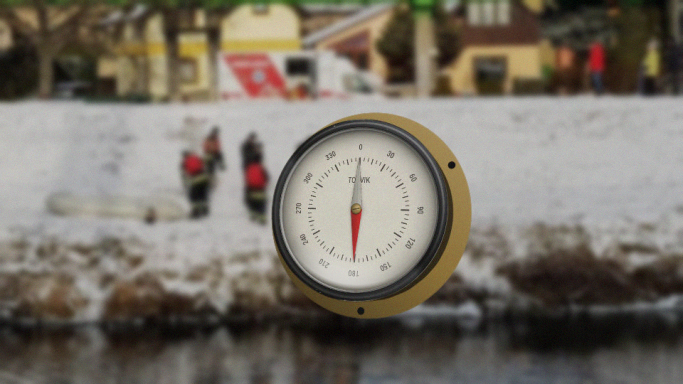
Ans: ° 180
